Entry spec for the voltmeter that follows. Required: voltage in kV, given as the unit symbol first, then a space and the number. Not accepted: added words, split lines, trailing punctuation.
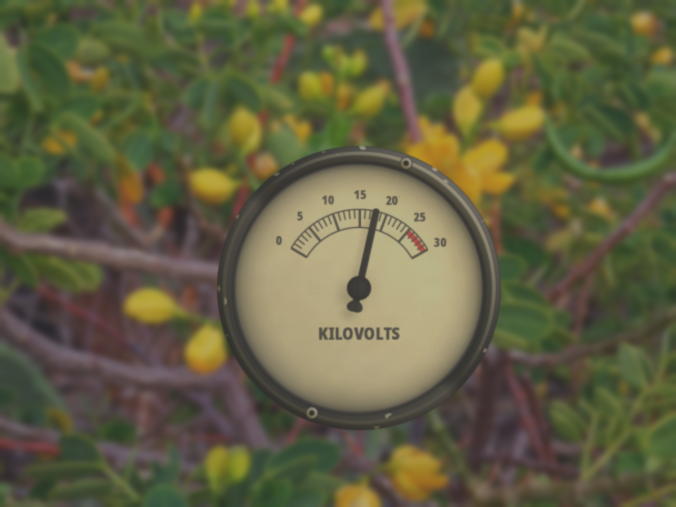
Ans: kV 18
